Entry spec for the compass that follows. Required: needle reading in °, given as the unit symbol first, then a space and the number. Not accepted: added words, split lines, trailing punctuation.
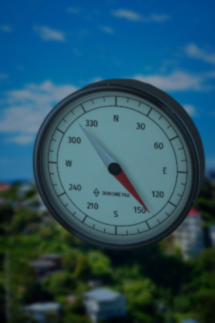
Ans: ° 140
